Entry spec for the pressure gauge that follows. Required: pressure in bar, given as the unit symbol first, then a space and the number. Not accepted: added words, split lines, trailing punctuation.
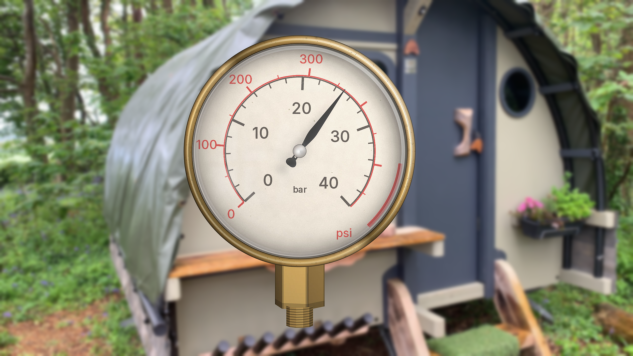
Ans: bar 25
